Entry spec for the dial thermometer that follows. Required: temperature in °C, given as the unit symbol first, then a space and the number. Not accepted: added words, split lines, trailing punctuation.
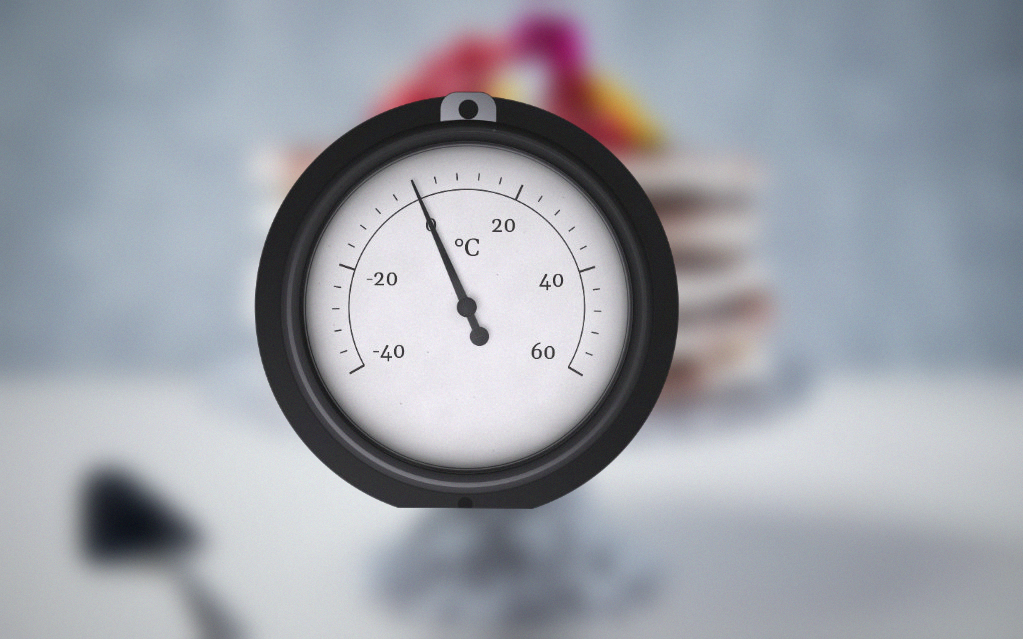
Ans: °C 0
